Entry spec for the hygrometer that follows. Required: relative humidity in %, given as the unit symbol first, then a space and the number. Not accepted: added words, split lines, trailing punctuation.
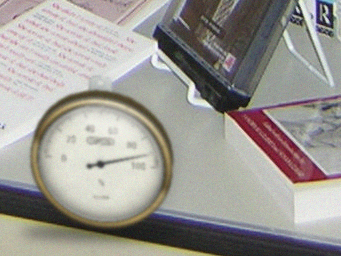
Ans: % 90
